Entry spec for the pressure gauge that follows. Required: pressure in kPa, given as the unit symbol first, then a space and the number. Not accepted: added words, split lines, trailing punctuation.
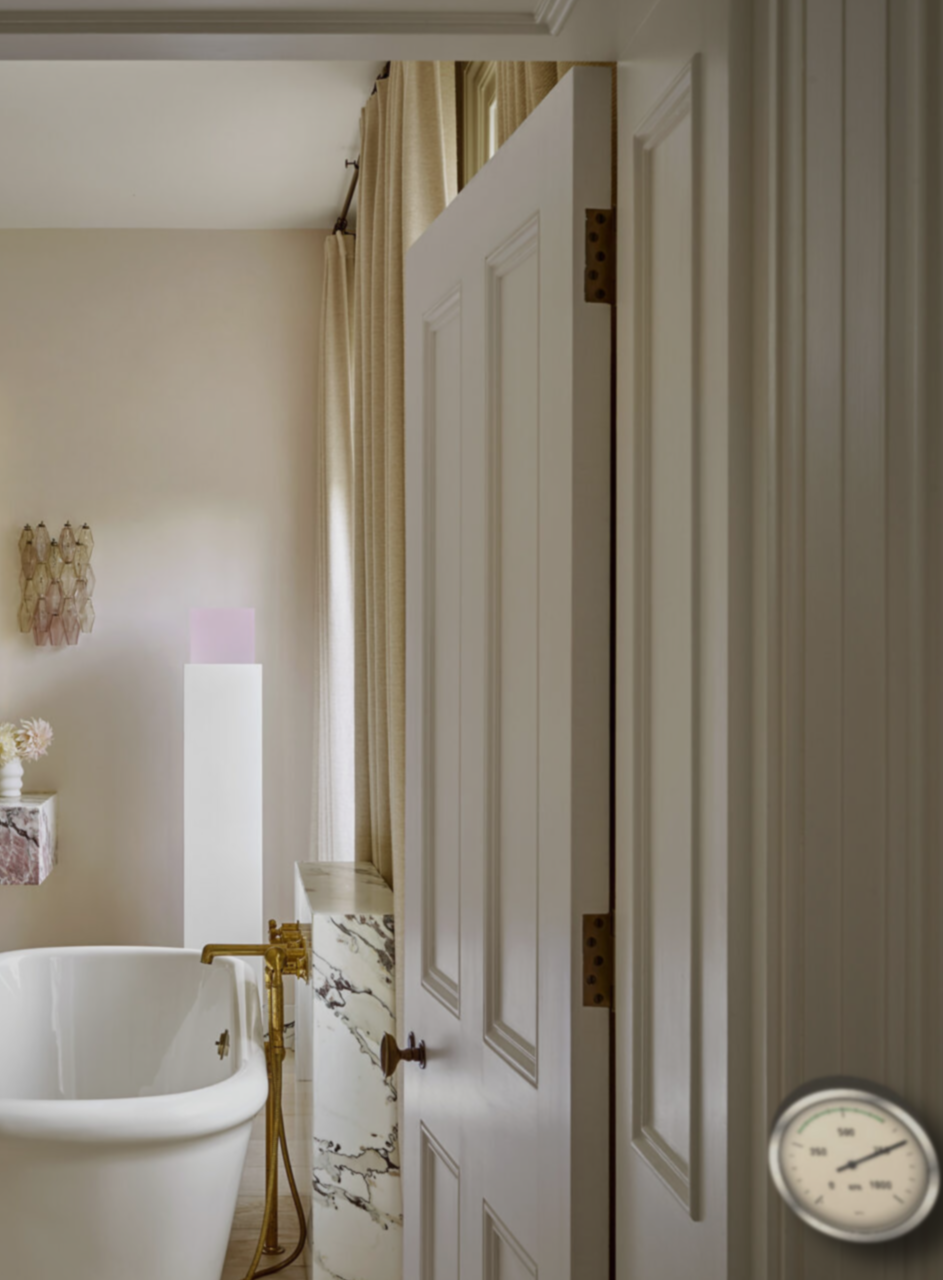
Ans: kPa 750
